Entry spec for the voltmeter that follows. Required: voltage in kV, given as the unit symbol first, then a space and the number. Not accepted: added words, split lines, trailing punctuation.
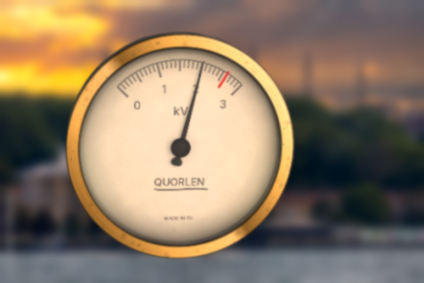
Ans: kV 2
